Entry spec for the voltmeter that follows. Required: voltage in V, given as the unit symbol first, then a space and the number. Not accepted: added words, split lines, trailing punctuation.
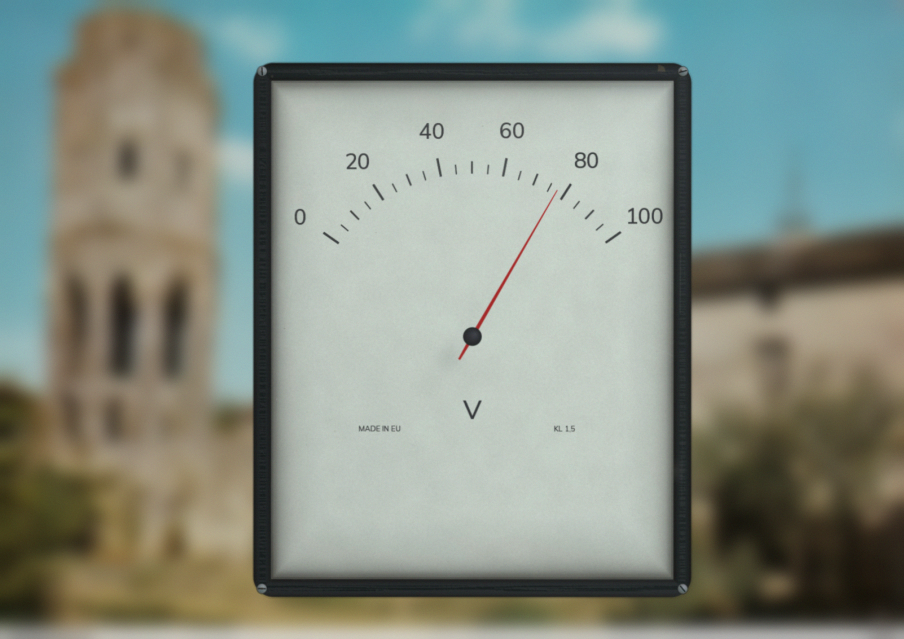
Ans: V 77.5
